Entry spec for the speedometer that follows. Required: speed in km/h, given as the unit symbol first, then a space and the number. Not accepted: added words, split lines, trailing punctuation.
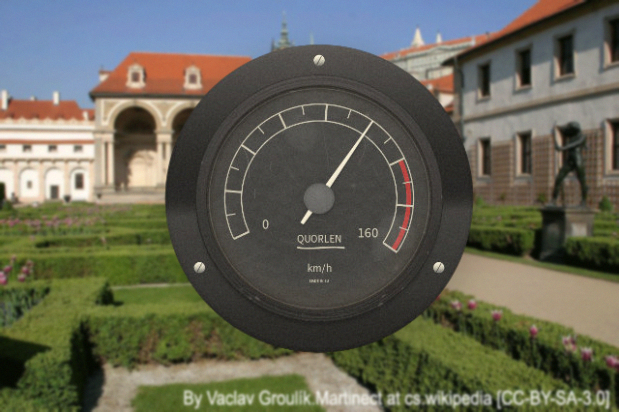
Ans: km/h 100
